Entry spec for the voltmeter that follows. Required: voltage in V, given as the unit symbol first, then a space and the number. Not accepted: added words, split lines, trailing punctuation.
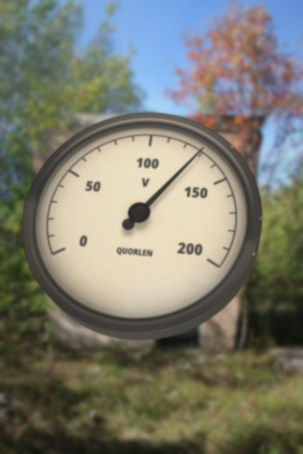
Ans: V 130
